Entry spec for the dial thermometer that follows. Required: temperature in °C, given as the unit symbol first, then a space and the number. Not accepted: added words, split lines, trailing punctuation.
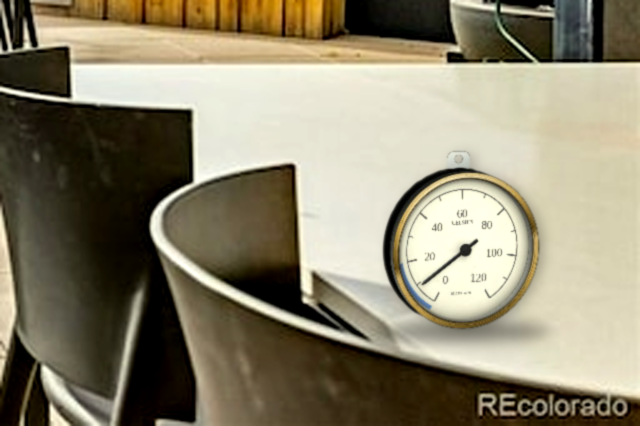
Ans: °C 10
